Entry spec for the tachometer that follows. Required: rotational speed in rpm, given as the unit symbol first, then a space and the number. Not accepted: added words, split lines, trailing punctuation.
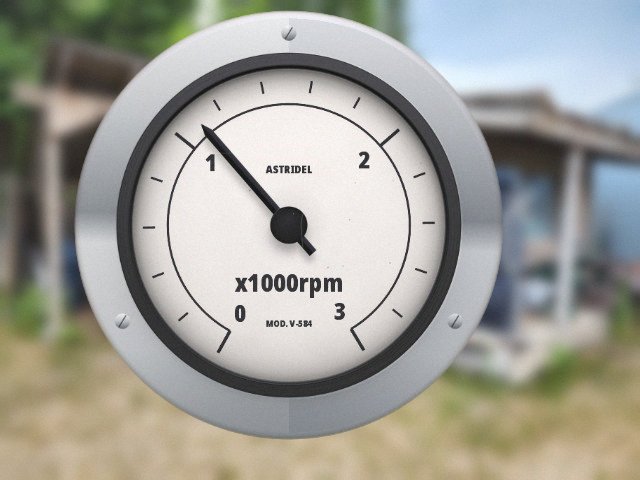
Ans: rpm 1100
